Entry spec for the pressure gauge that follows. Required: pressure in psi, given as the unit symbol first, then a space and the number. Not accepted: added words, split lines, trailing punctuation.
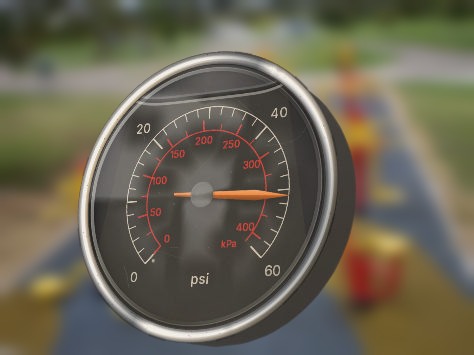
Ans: psi 51
